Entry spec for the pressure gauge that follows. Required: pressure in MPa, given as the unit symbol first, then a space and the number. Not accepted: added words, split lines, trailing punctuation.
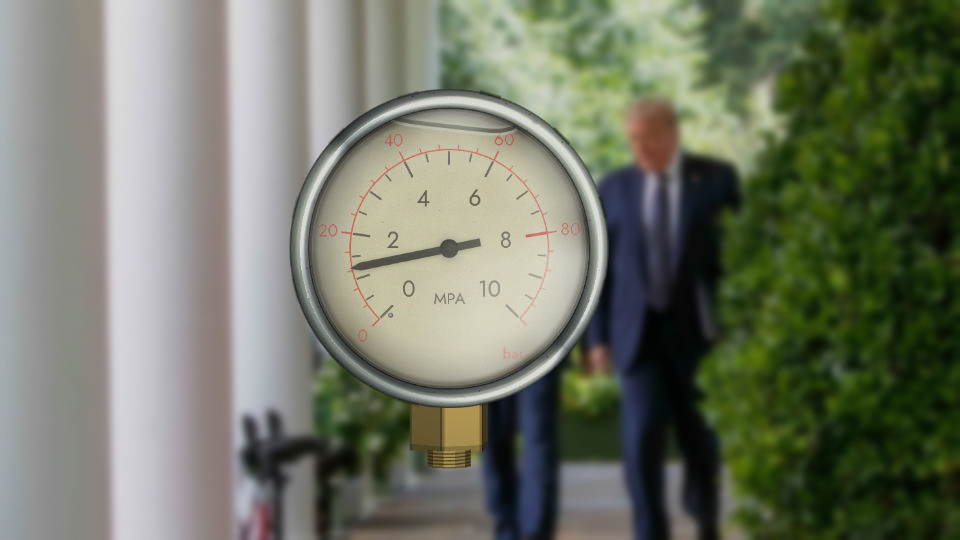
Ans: MPa 1.25
